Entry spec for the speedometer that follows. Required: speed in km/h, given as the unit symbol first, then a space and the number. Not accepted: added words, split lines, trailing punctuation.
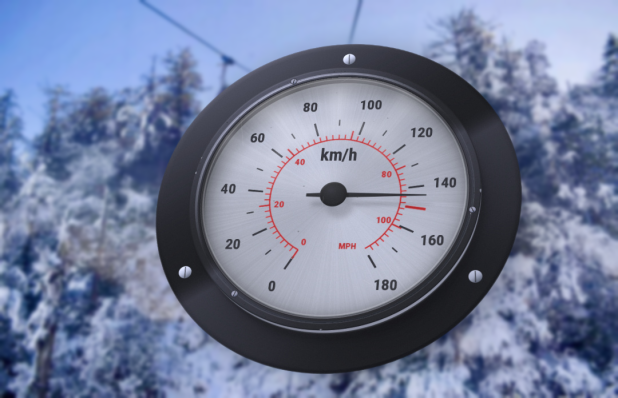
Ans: km/h 145
